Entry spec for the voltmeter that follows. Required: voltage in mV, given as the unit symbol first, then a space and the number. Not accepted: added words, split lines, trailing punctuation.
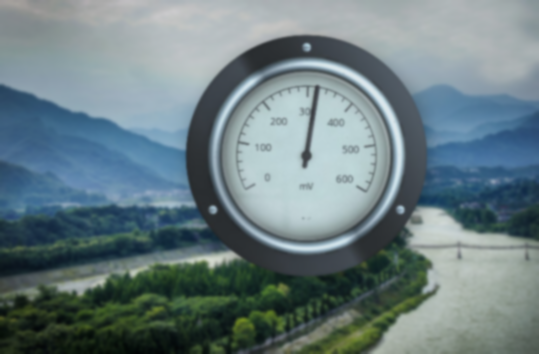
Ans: mV 320
